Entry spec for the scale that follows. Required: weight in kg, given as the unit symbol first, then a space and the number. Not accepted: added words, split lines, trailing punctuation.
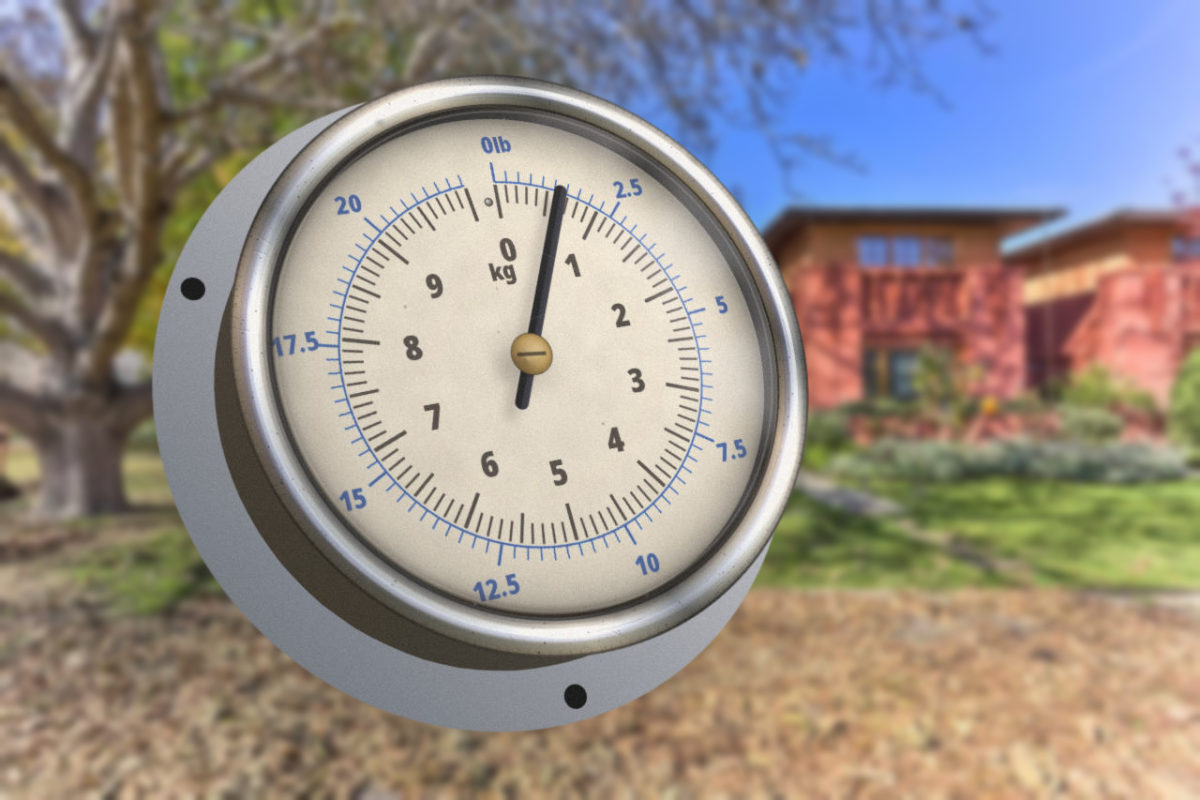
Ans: kg 0.6
